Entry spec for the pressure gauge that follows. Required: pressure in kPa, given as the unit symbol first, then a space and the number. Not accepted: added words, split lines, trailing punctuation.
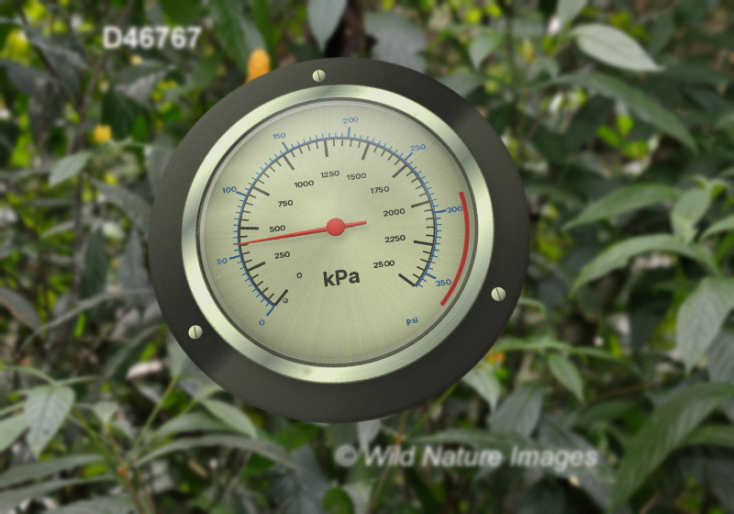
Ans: kPa 400
